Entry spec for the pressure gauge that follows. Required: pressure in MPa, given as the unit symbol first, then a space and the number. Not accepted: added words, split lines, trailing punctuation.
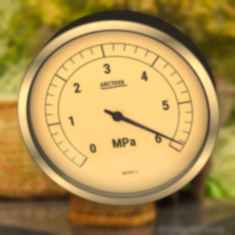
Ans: MPa 5.8
